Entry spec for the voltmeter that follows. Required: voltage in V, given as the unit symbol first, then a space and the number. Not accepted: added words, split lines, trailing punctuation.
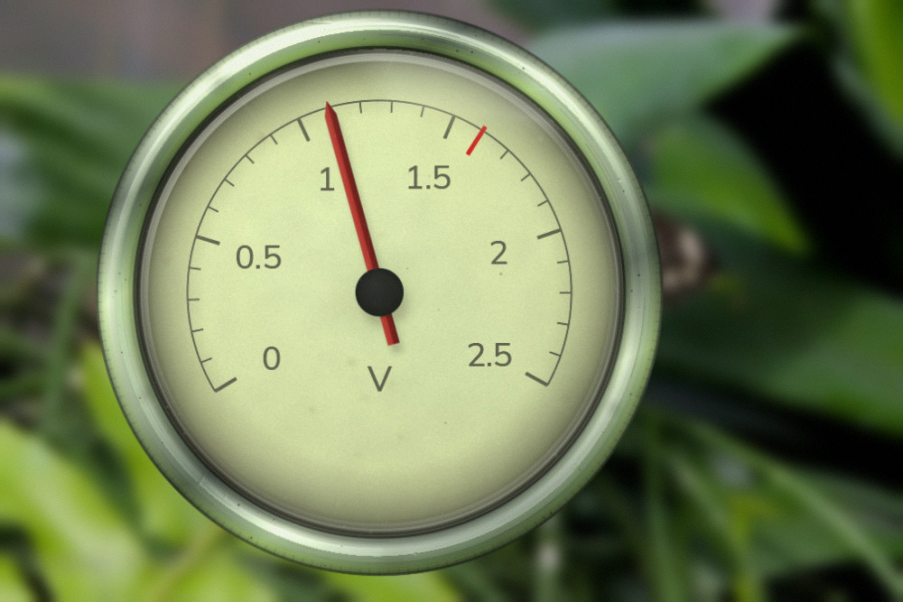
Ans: V 1.1
